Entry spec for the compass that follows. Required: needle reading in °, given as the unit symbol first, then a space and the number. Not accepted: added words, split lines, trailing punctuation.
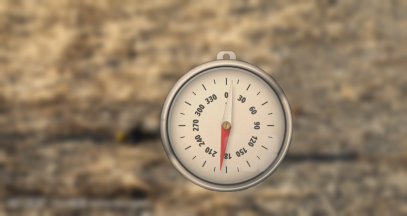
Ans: ° 187.5
